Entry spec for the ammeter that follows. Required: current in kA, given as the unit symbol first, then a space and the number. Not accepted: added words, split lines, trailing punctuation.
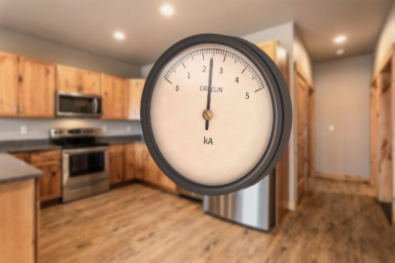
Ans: kA 2.5
